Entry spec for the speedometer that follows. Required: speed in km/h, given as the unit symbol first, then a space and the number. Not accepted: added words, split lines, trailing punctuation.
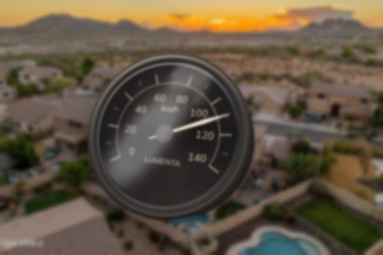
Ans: km/h 110
